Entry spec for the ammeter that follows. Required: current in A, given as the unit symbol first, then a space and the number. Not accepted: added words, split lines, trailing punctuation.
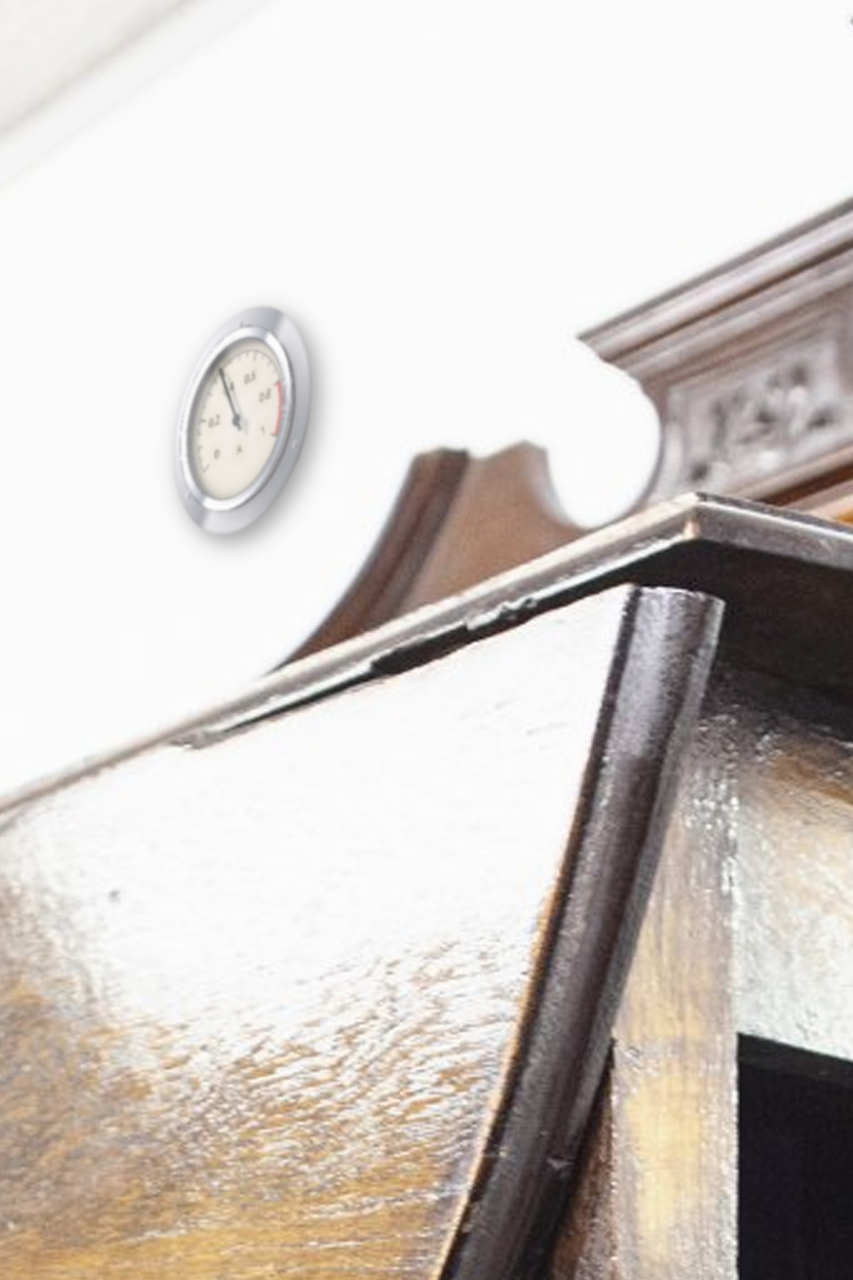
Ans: A 0.4
